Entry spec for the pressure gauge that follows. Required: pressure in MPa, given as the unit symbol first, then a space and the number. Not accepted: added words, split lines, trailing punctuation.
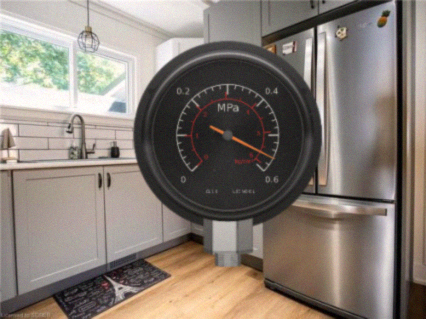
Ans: MPa 0.56
